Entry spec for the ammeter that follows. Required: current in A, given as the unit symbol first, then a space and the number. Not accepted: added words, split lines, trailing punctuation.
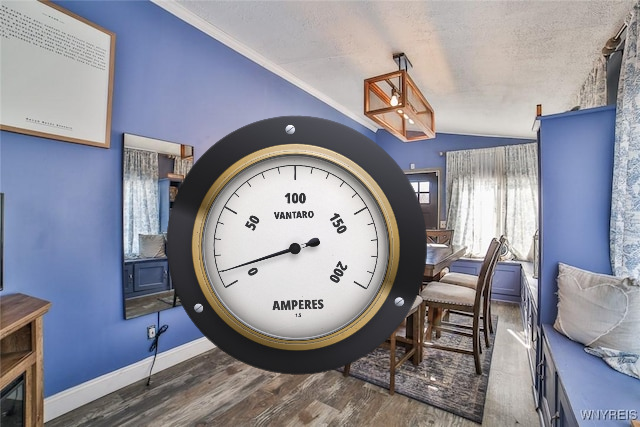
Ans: A 10
